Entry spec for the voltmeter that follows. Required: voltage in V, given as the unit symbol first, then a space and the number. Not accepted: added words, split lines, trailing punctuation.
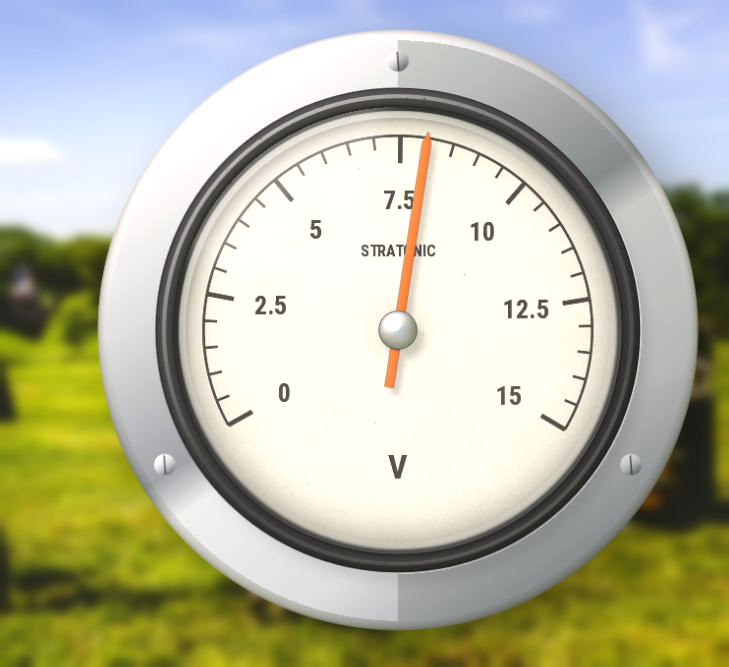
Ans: V 8
